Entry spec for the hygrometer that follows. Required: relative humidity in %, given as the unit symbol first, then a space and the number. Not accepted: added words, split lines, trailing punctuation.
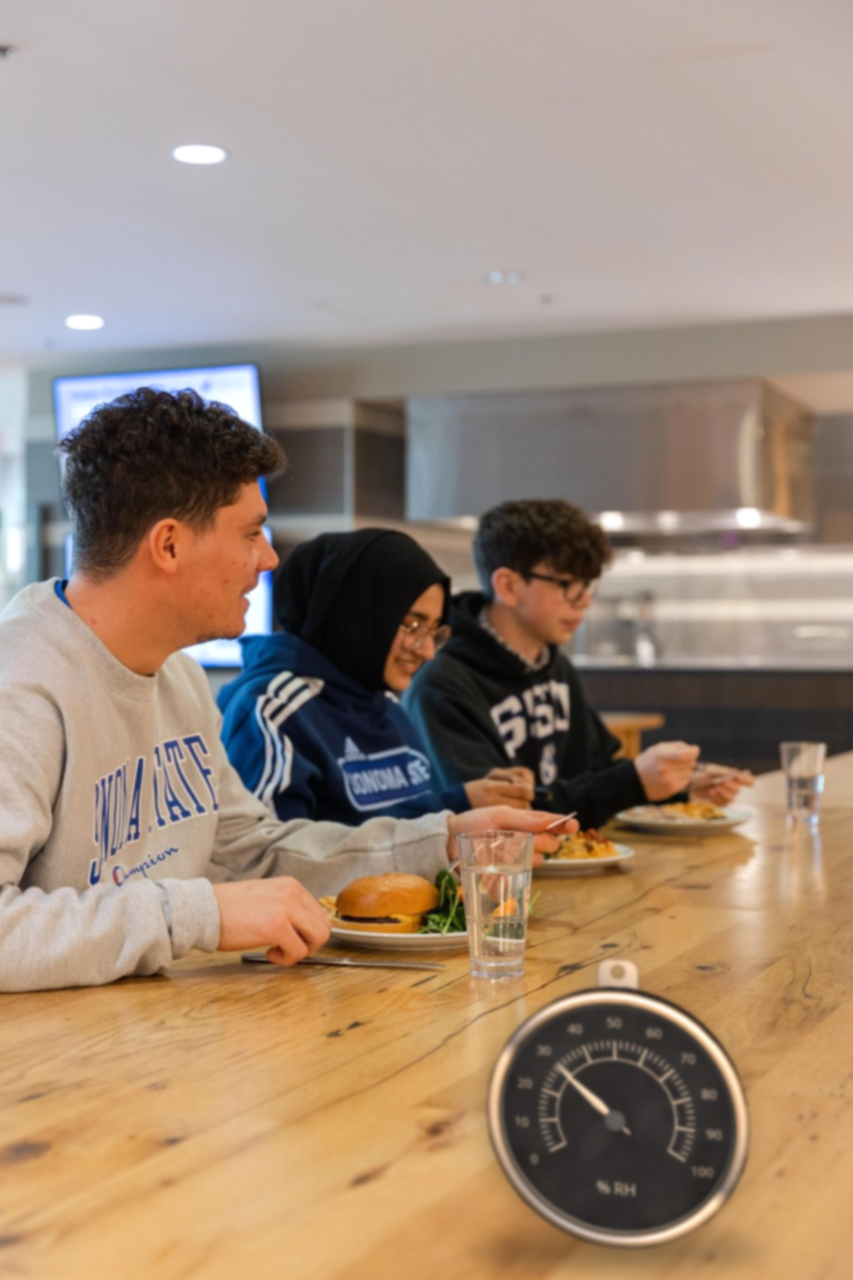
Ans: % 30
